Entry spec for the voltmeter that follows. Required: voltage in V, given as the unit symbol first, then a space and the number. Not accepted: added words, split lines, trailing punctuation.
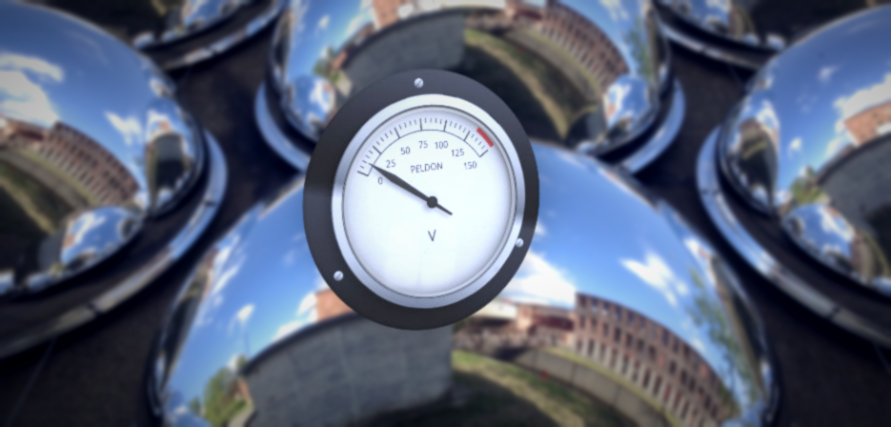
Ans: V 10
